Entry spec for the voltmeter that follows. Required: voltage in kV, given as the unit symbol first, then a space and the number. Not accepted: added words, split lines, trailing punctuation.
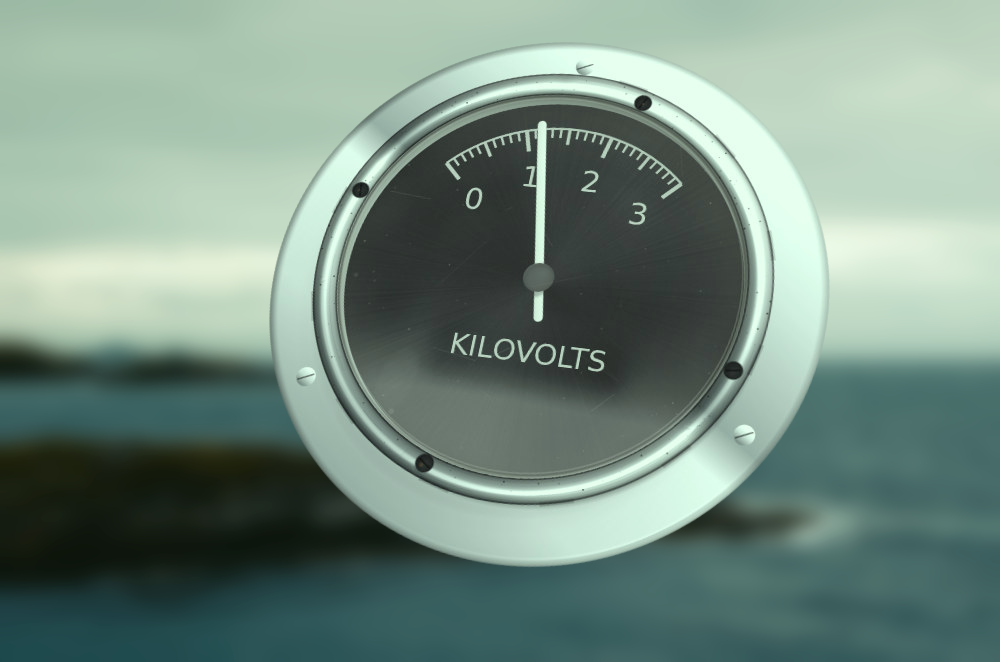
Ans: kV 1.2
